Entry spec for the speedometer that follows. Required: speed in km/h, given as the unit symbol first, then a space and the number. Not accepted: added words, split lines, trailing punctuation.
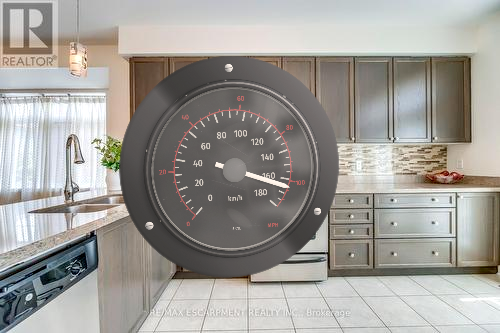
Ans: km/h 165
